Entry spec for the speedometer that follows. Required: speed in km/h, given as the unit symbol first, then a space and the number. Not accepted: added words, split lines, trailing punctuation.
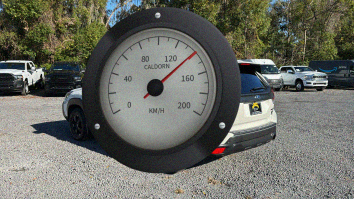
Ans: km/h 140
